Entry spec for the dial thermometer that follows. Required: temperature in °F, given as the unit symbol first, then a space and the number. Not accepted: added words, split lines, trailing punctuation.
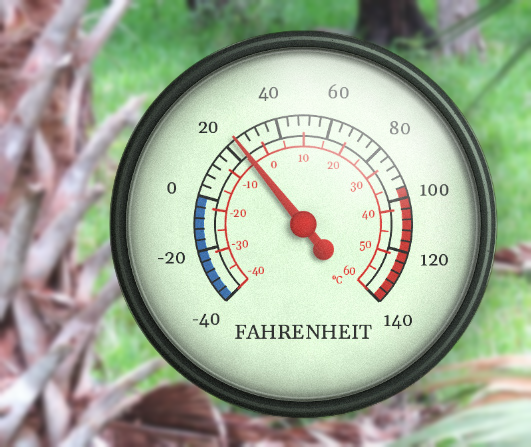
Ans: °F 24
